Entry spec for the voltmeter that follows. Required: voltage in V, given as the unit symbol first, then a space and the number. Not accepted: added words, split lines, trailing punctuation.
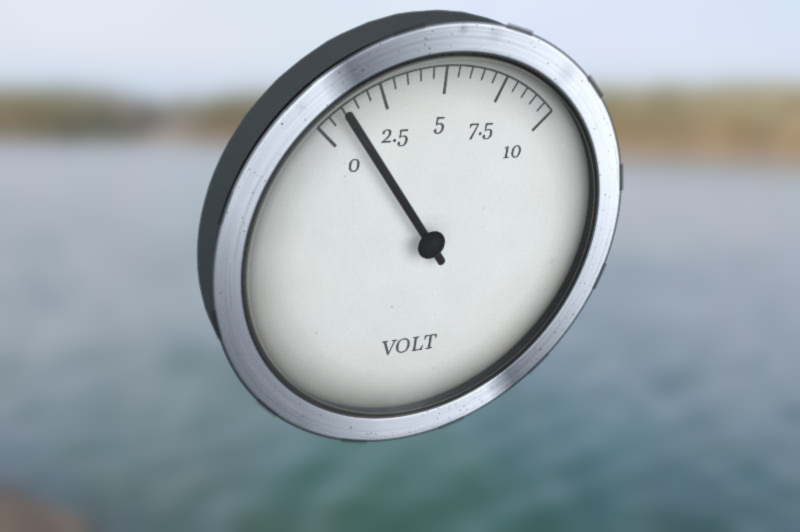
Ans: V 1
